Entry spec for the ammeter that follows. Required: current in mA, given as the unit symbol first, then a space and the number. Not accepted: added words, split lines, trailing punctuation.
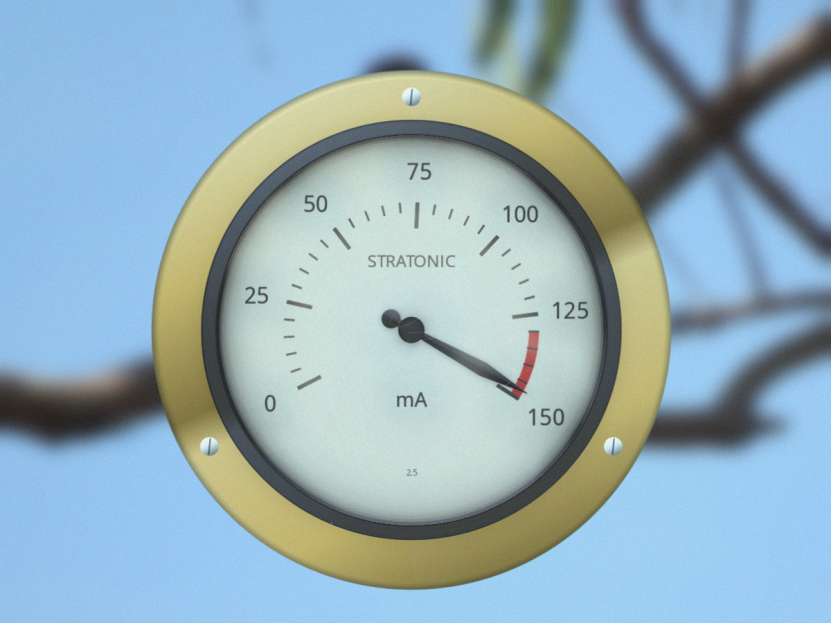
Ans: mA 147.5
